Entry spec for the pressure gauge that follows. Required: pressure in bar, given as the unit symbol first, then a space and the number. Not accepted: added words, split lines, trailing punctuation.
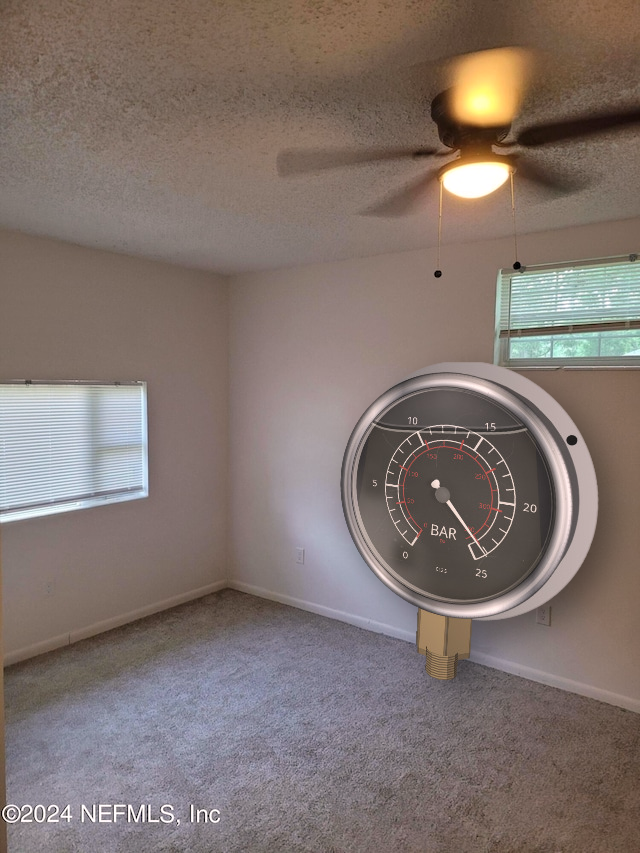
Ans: bar 24
